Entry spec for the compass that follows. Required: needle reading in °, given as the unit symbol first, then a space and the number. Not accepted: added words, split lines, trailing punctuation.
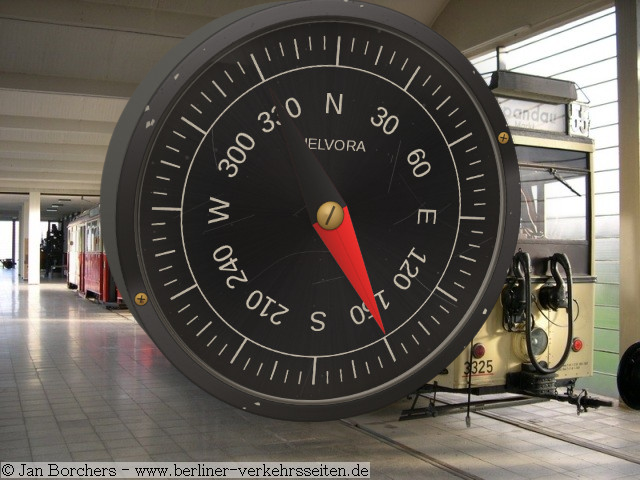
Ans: ° 150
